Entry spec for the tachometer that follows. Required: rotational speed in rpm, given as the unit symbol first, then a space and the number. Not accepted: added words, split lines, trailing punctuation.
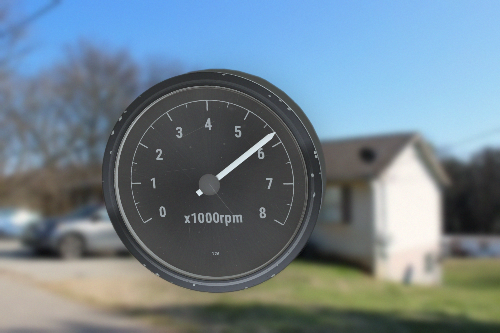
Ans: rpm 5750
